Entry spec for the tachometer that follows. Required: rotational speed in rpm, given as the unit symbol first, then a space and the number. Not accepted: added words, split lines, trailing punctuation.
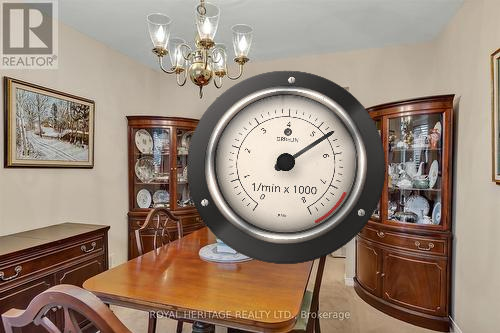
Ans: rpm 5400
